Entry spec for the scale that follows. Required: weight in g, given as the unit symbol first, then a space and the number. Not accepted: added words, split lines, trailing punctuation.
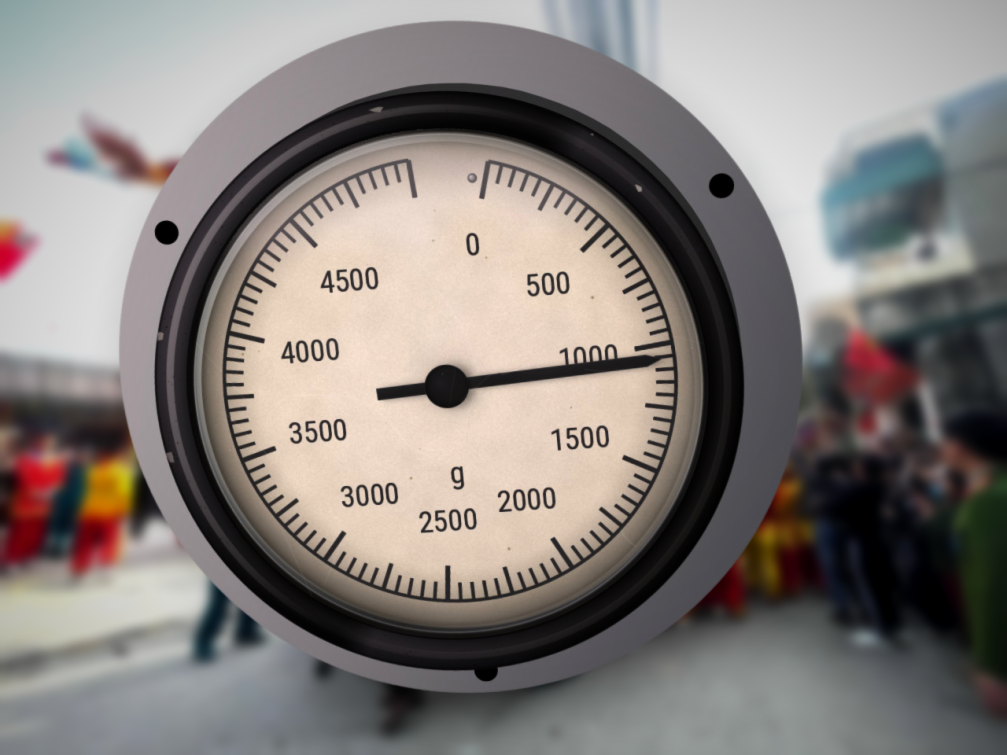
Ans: g 1050
